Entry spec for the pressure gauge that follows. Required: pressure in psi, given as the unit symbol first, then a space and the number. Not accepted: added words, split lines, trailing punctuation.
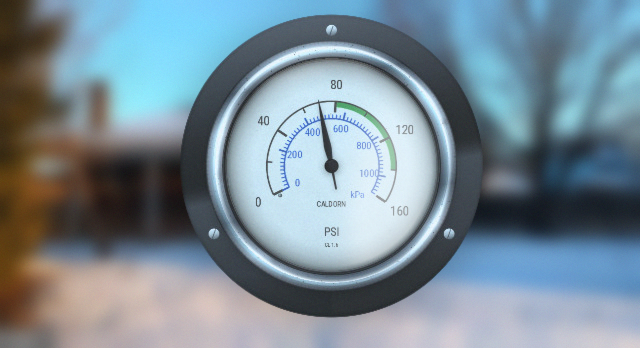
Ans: psi 70
